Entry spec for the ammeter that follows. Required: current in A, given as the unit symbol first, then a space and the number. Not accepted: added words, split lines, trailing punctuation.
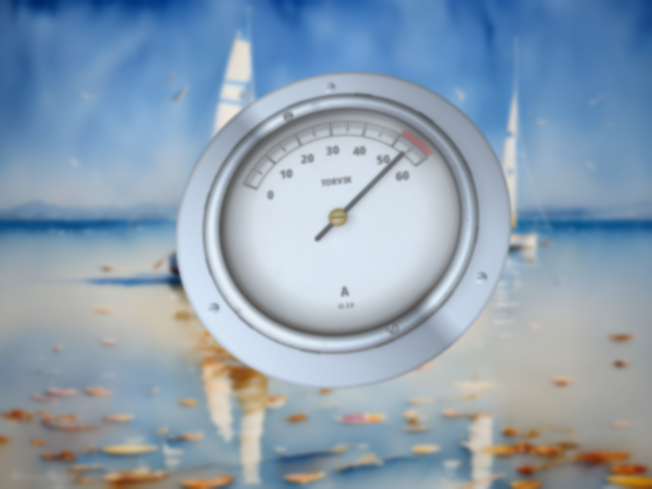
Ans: A 55
